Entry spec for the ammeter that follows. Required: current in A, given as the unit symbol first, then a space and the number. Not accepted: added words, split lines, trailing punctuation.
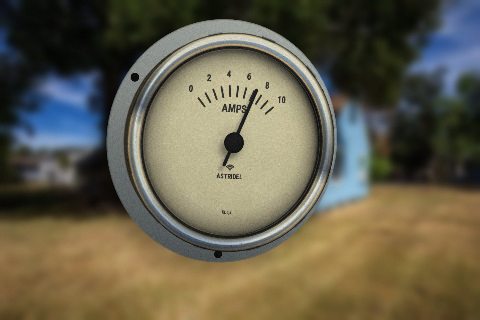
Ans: A 7
